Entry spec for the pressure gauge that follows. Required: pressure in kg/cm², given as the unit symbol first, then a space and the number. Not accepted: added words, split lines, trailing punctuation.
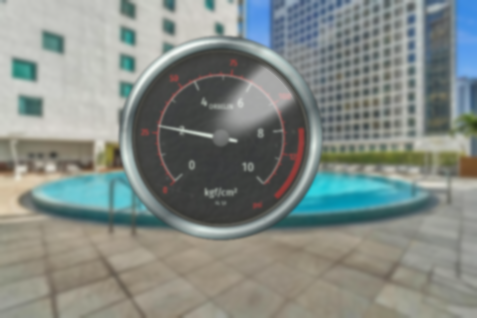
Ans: kg/cm² 2
